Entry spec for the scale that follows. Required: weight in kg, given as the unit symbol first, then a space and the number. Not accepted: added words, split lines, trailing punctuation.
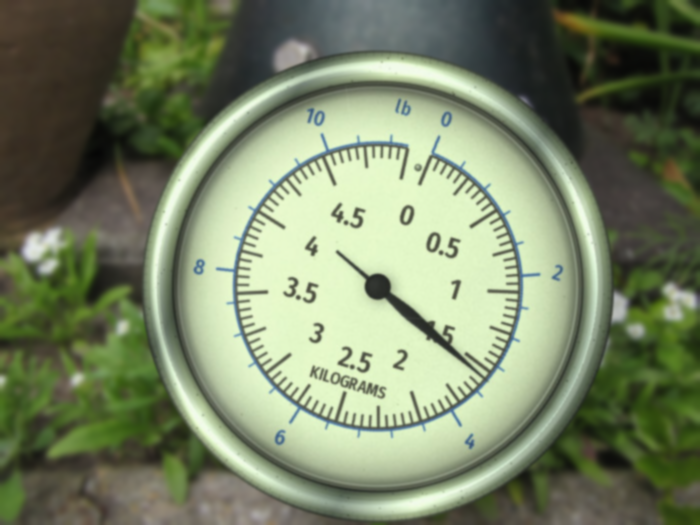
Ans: kg 1.55
